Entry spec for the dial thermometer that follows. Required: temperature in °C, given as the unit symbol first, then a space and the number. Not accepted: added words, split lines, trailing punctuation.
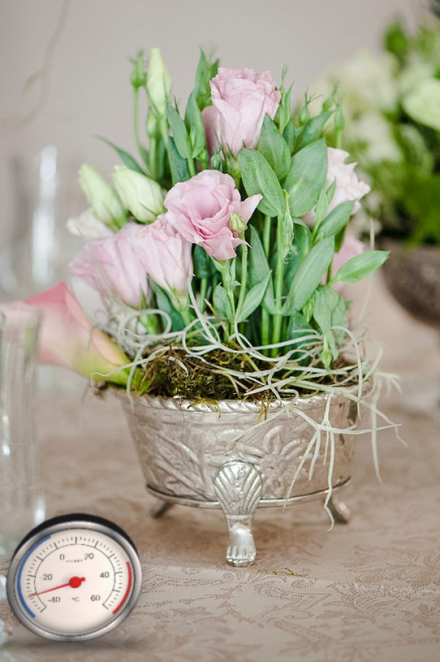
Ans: °C -30
